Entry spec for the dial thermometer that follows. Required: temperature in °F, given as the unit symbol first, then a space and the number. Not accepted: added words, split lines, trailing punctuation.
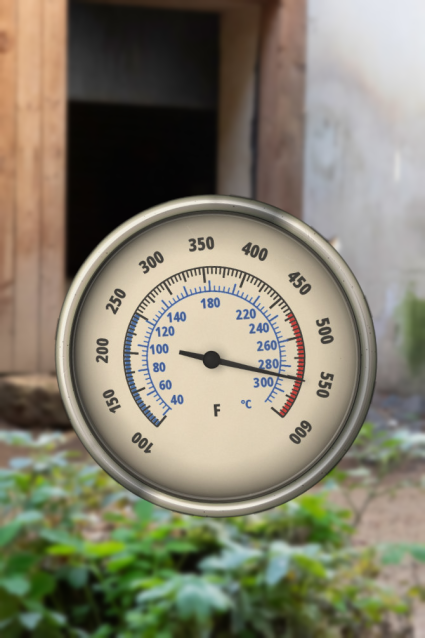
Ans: °F 550
